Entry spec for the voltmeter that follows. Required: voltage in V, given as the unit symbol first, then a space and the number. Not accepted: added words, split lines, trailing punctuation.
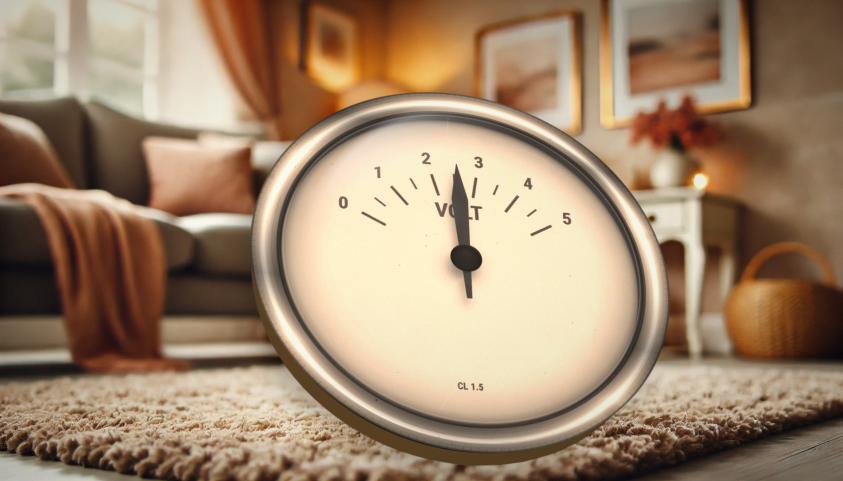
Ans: V 2.5
